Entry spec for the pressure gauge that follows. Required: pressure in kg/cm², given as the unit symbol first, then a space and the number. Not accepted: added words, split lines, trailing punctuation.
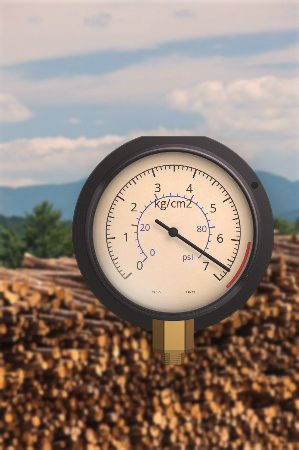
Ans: kg/cm² 6.7
